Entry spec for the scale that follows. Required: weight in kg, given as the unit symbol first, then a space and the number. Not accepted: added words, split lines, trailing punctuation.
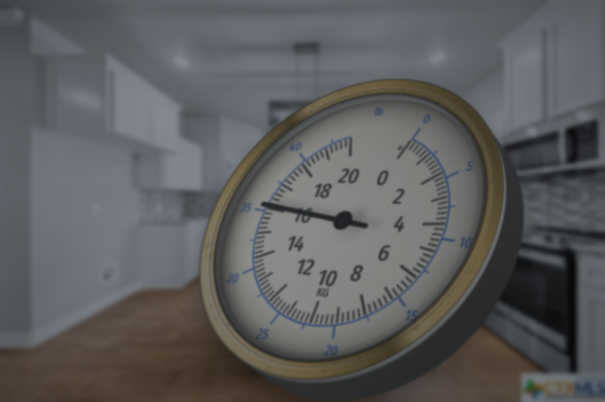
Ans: kg 16
